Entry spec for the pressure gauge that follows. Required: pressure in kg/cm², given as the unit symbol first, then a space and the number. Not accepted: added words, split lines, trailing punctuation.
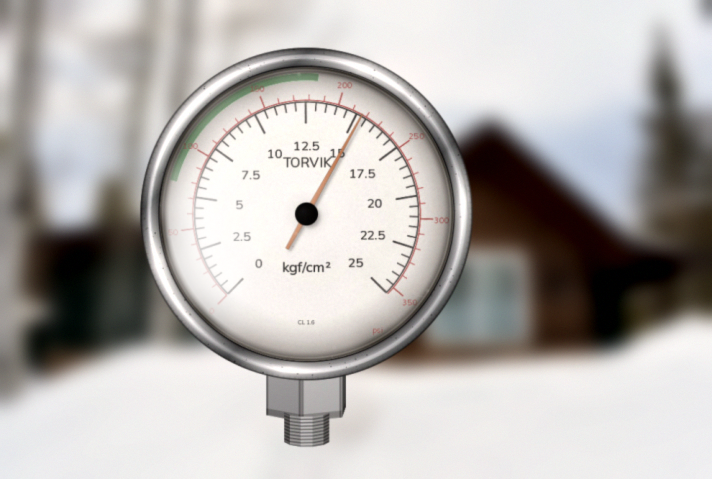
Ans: kg/cm² 15.25
